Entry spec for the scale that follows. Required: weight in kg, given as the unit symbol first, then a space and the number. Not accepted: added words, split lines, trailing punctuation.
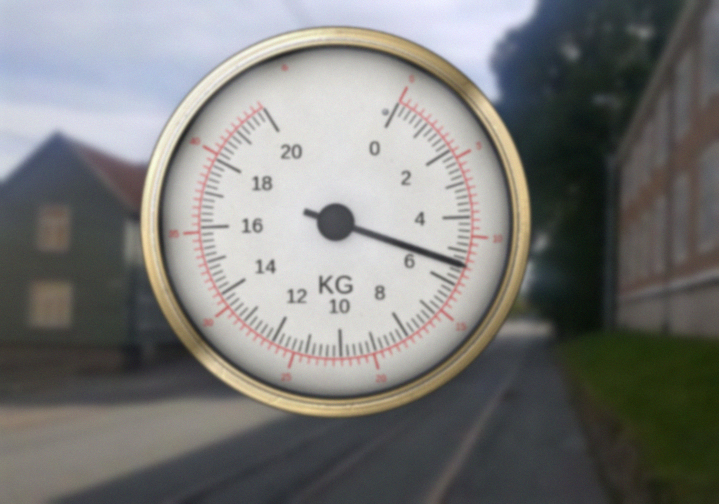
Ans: kg 5.4
